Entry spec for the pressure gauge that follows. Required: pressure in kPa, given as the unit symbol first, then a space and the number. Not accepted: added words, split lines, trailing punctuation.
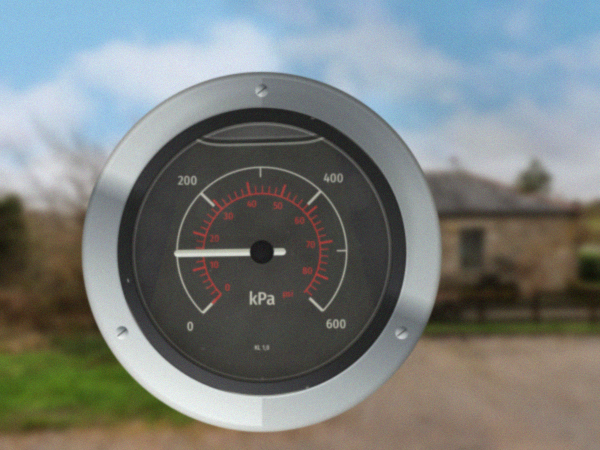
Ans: kPa 100
